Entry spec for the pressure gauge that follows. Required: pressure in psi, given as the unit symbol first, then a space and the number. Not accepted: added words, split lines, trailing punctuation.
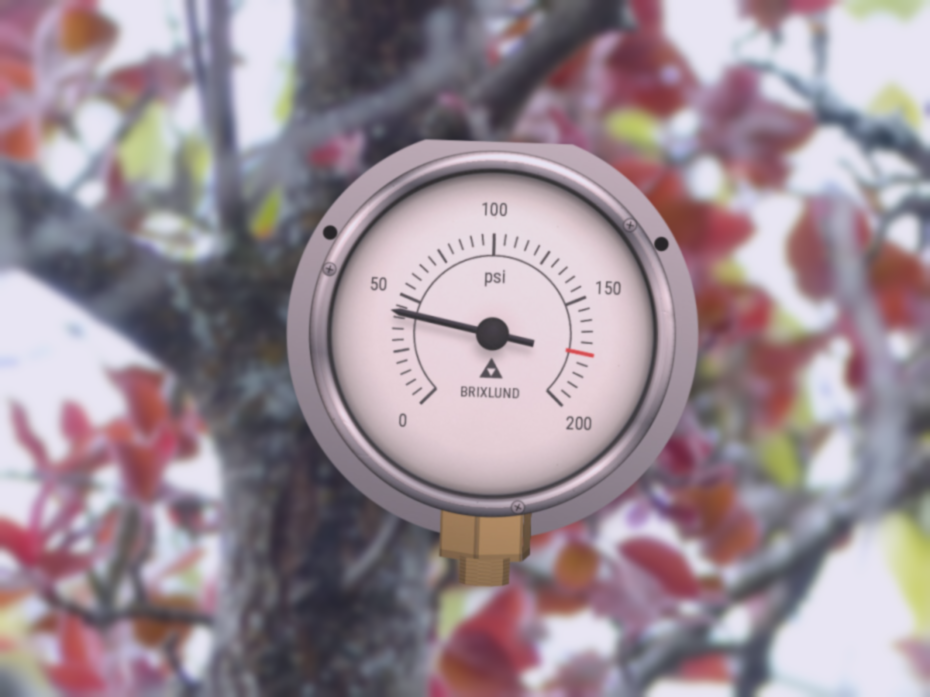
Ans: psi 42.5
